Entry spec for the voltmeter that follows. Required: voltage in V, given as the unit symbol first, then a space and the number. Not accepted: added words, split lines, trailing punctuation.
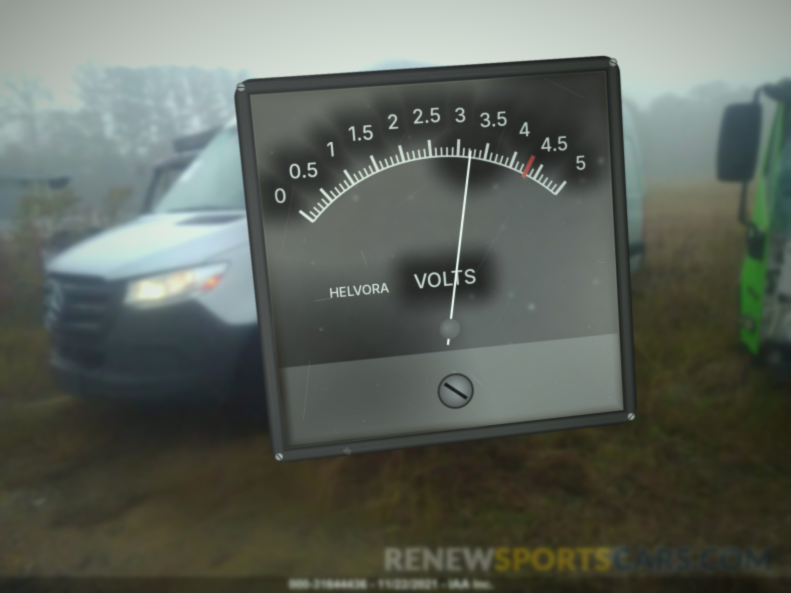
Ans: V 3.2
